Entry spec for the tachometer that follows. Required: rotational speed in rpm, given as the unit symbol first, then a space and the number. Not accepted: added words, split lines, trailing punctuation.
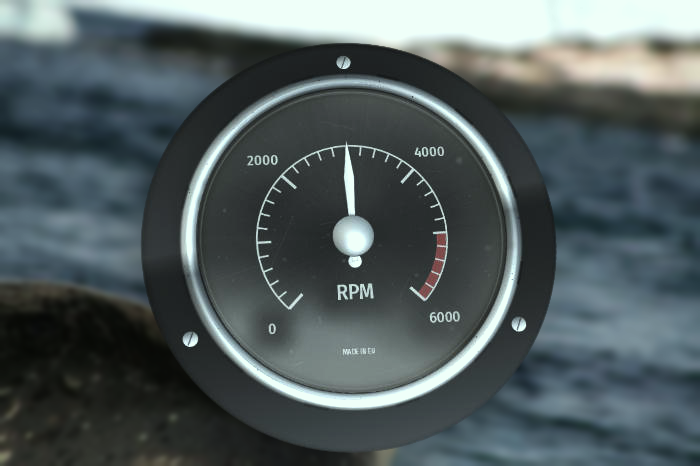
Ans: rpm 3000
